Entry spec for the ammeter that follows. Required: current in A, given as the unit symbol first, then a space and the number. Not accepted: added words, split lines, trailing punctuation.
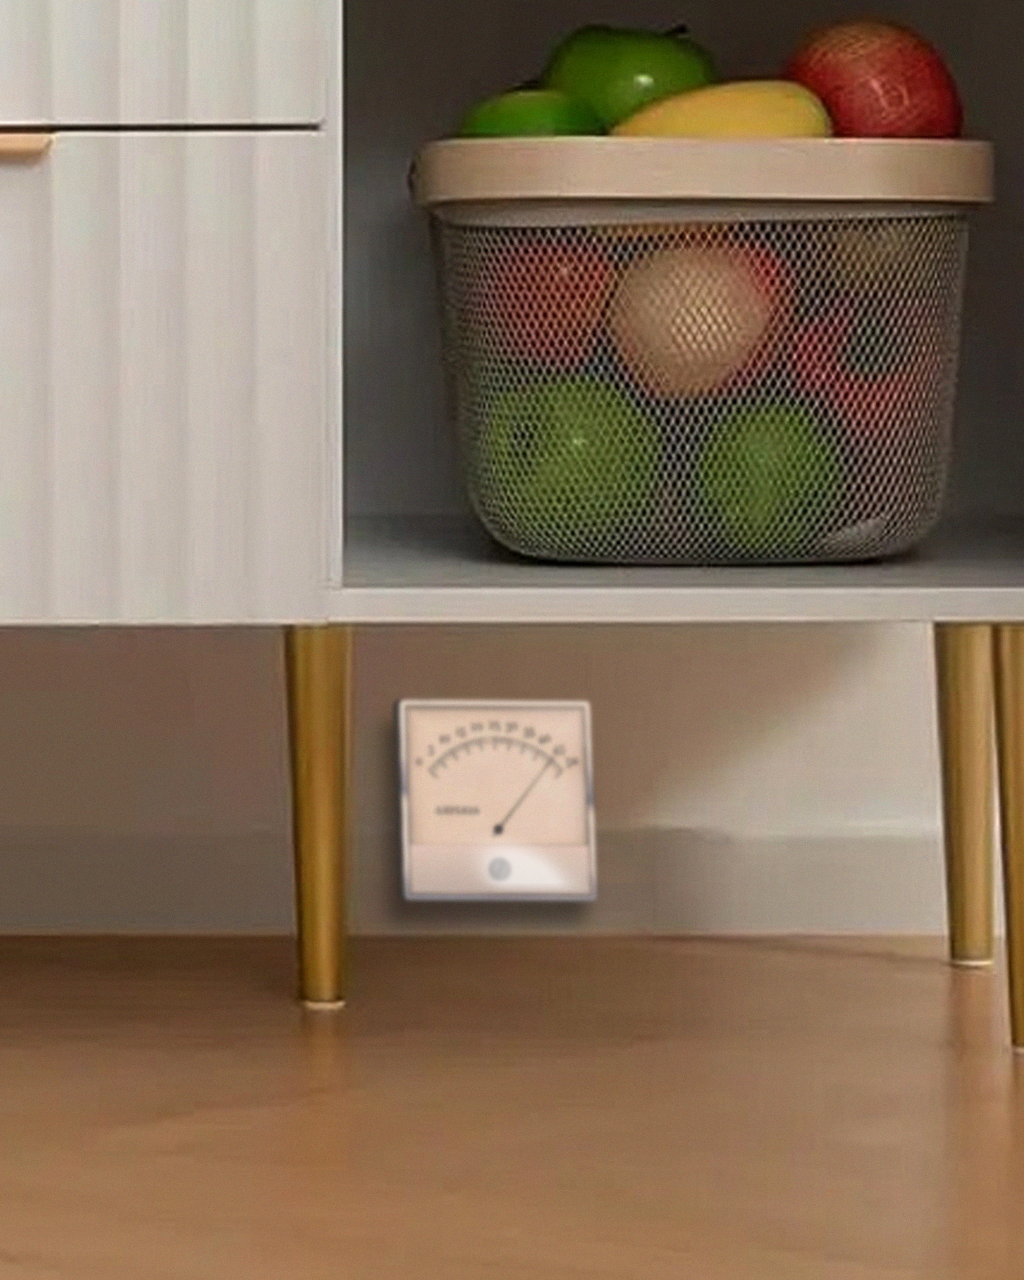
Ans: A 45
